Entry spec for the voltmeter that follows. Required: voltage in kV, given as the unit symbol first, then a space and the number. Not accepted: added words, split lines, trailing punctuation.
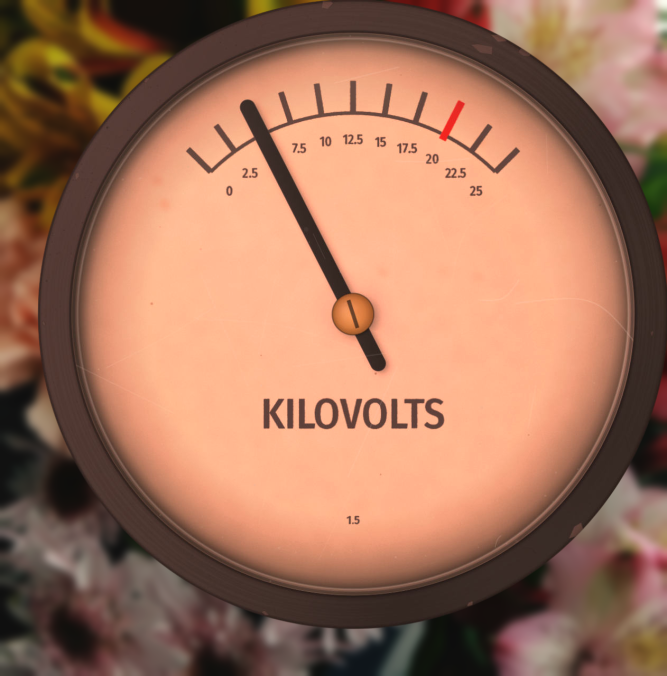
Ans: kV 5
